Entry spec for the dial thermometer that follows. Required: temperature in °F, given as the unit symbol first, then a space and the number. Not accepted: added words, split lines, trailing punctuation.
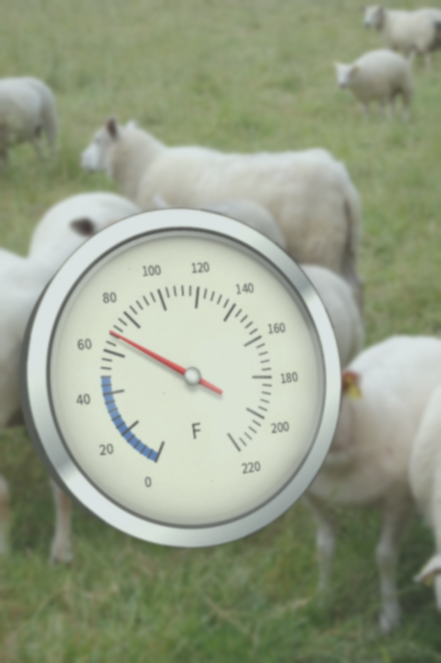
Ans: °F 68
